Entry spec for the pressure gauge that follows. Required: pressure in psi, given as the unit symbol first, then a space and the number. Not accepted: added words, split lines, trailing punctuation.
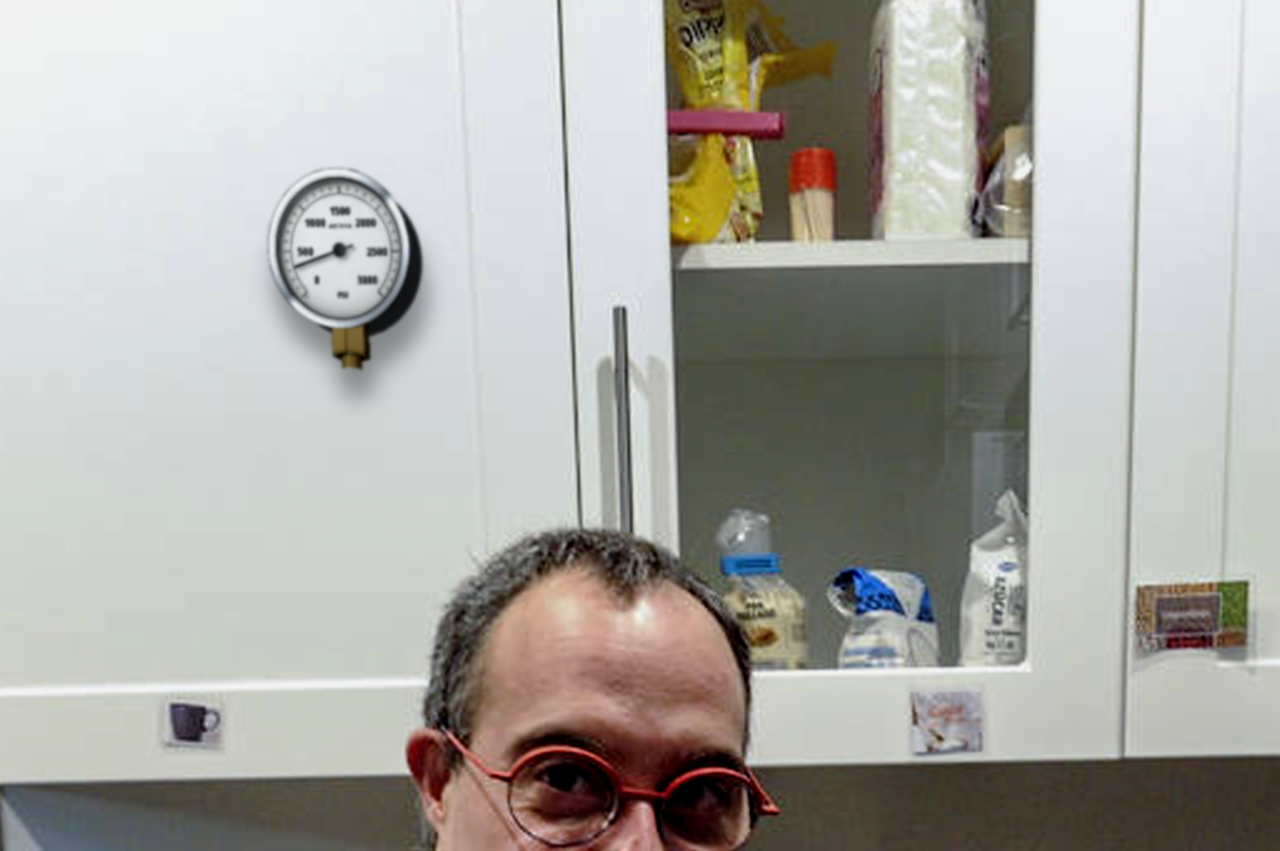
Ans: psi 300
